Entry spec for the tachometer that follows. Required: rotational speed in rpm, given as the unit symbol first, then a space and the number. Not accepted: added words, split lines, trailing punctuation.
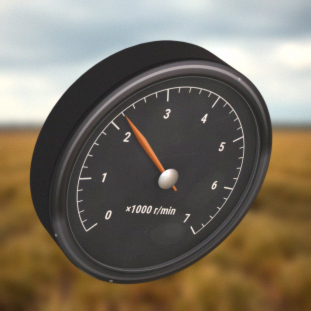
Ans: rpm 2200
